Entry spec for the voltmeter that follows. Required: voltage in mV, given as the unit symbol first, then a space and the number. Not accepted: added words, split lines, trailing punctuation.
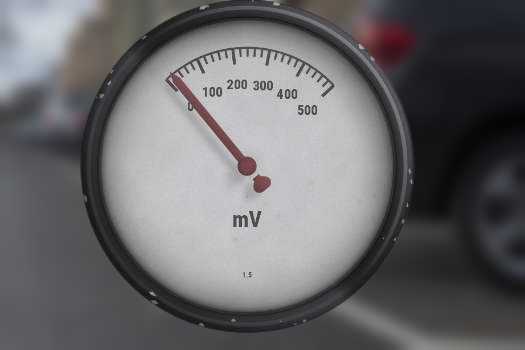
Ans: mV 20
